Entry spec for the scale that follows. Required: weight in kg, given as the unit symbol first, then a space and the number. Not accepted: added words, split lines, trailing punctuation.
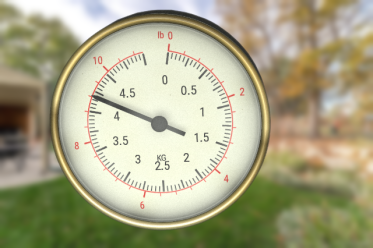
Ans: kg 4.2
